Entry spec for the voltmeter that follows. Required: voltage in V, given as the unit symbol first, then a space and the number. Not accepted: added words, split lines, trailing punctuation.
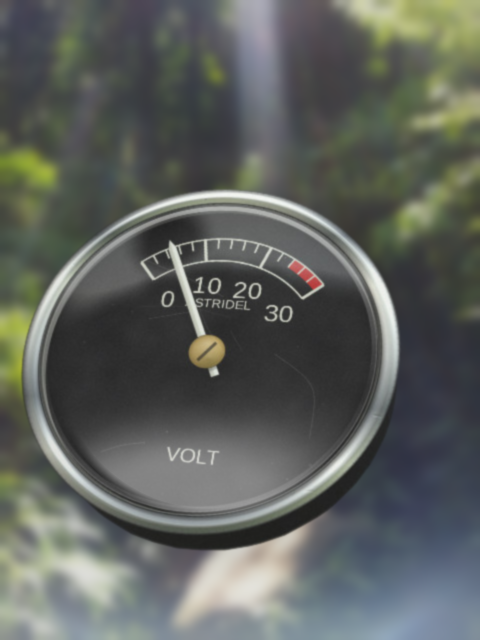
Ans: V 5
